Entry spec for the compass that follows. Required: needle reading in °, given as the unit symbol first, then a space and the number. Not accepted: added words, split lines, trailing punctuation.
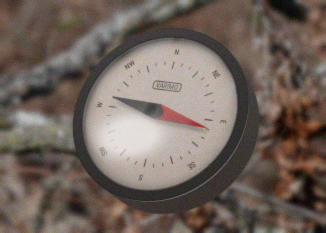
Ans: ° 100
